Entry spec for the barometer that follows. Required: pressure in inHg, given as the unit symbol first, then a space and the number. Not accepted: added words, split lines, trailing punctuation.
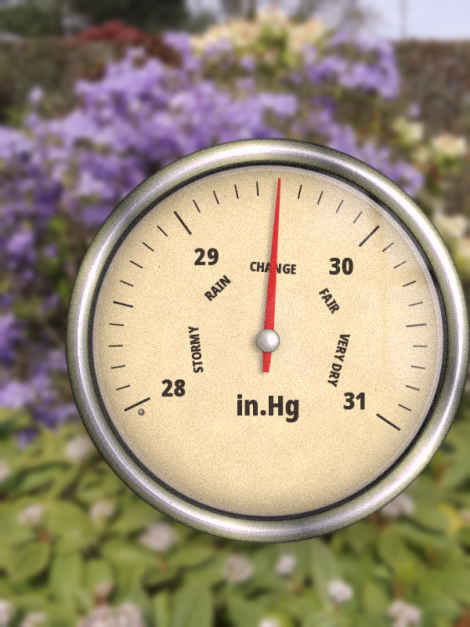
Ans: inHg 29.5
